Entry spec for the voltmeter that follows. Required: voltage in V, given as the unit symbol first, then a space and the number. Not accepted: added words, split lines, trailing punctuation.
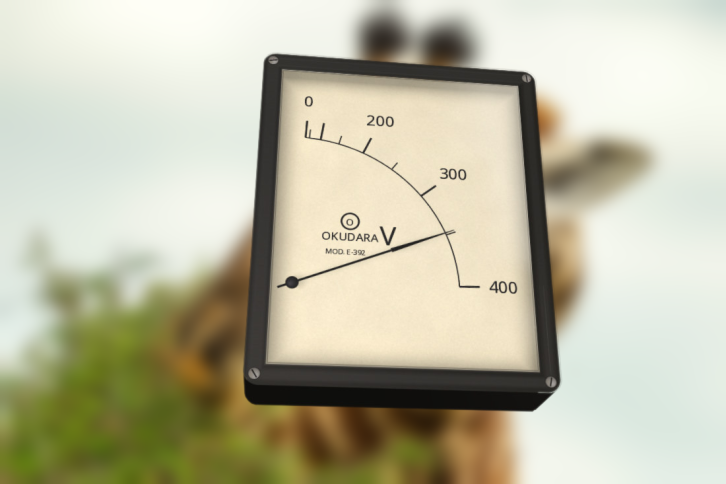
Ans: V 350
